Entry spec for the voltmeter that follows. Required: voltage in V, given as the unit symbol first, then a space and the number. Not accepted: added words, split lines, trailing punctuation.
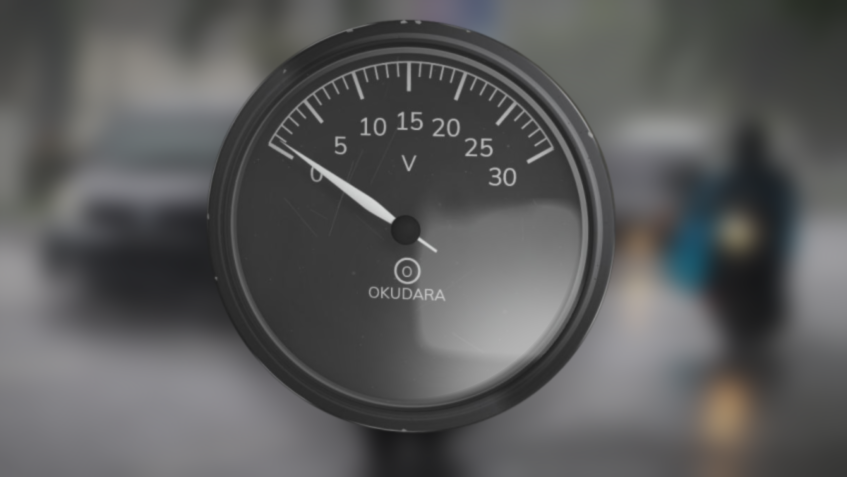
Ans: V 1
